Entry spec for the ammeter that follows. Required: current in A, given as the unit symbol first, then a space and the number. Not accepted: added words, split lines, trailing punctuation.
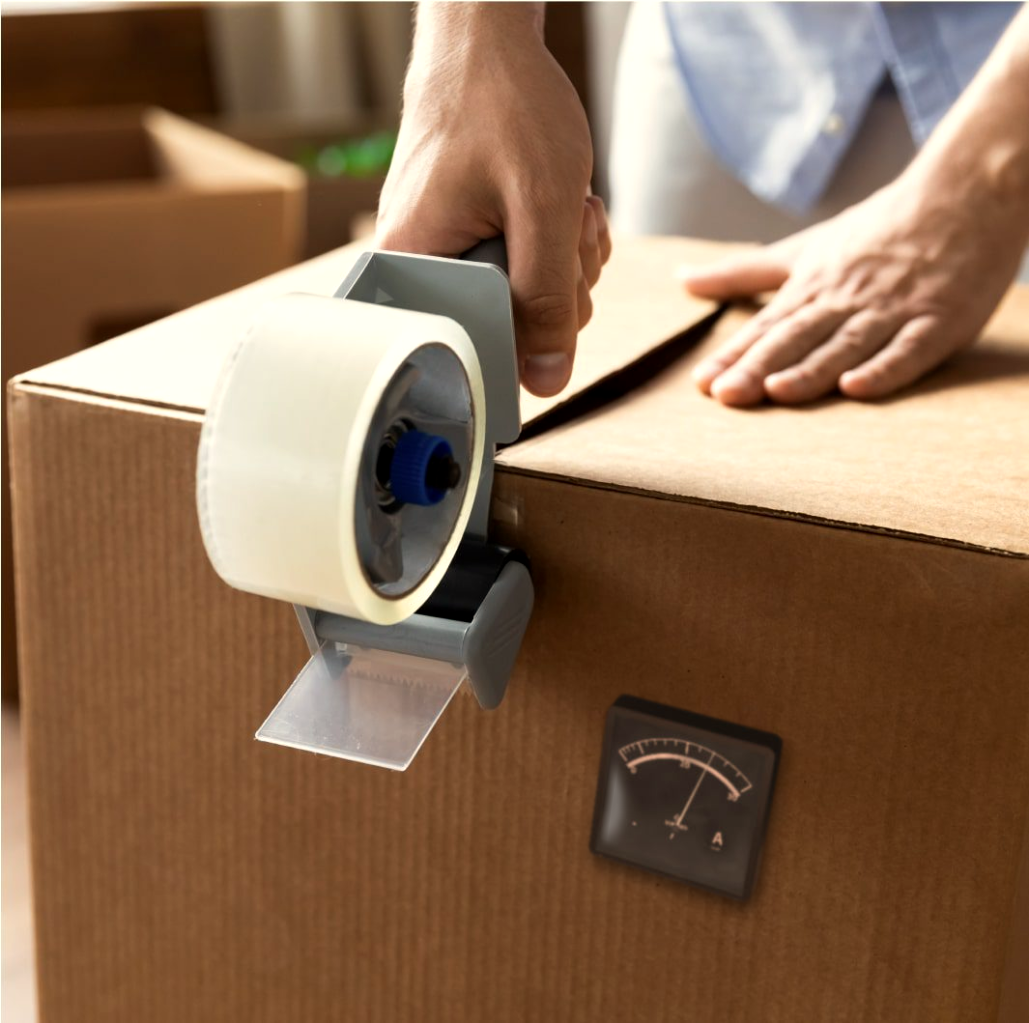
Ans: A 24
